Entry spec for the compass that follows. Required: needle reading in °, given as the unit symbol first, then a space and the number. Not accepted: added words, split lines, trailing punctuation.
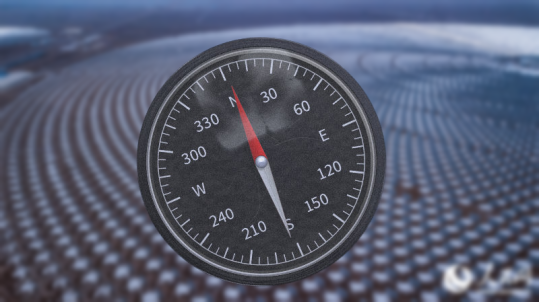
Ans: ° 2.5
